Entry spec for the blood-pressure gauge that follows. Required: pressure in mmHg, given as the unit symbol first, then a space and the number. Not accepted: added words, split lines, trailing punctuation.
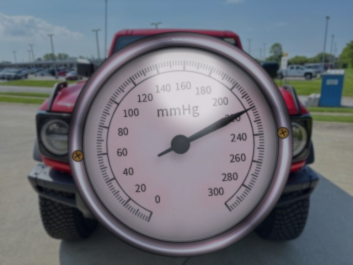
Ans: mmHg 220
